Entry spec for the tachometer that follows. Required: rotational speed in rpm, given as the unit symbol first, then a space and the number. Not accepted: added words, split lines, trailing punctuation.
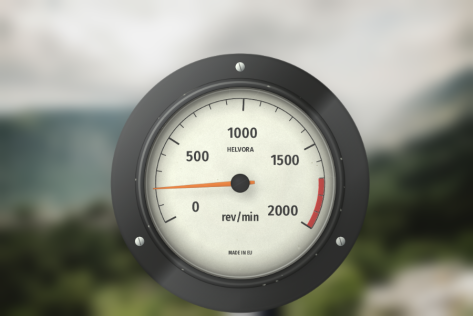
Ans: rpm 200
